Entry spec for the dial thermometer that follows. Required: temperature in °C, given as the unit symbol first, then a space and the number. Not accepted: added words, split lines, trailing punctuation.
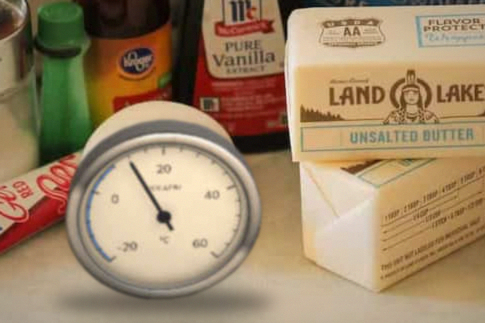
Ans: °C 12
